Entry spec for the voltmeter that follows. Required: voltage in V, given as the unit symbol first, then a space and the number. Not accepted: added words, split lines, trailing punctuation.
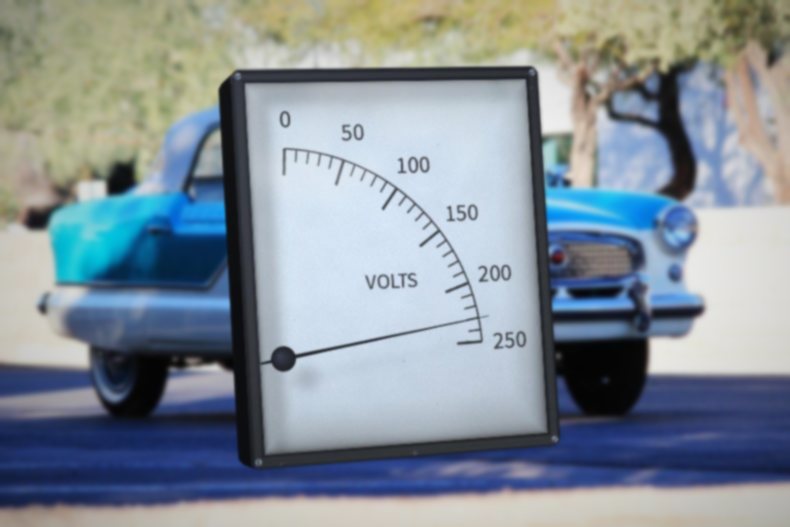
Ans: V 230
